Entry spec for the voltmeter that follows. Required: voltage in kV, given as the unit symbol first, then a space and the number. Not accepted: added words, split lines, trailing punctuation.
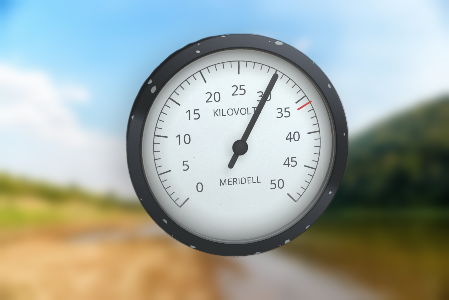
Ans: kV 30
